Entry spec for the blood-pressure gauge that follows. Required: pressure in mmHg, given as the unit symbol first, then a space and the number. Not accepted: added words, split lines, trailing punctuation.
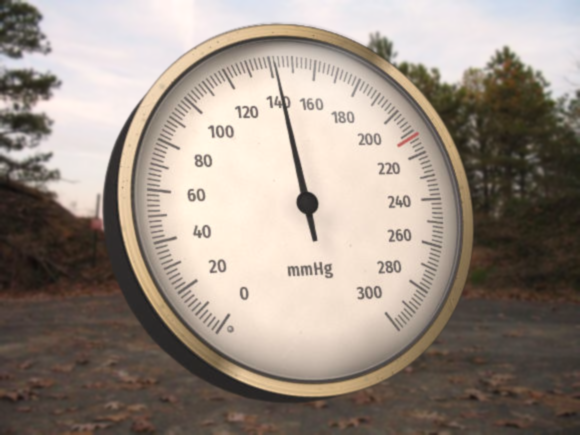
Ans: mmHg 140
